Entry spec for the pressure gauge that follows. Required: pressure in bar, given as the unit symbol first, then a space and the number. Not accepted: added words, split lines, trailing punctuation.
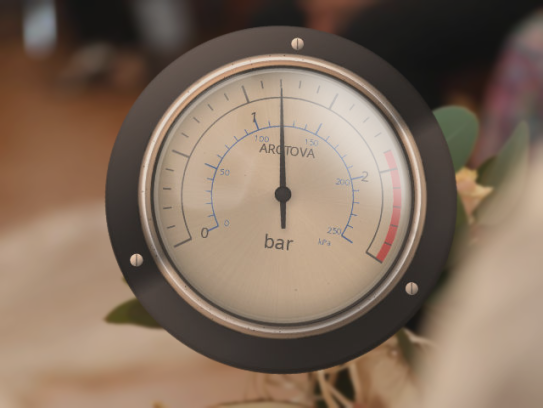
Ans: bar 1.2
